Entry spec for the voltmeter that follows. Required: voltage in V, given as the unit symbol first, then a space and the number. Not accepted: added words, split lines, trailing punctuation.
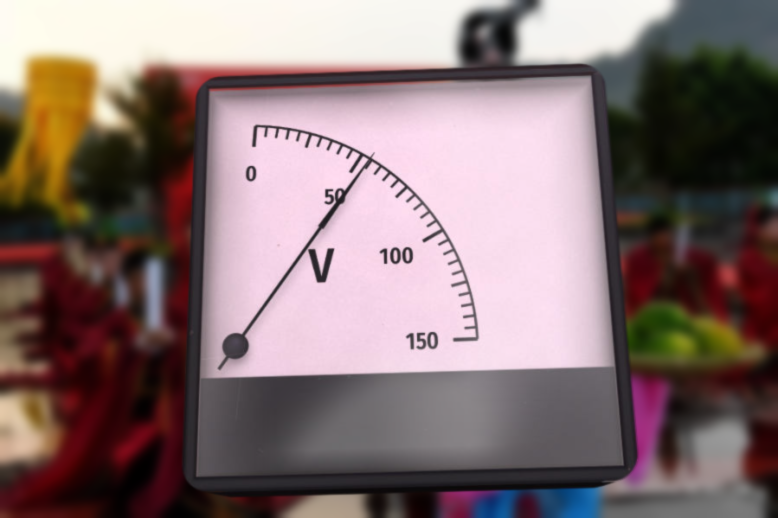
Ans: V 55
